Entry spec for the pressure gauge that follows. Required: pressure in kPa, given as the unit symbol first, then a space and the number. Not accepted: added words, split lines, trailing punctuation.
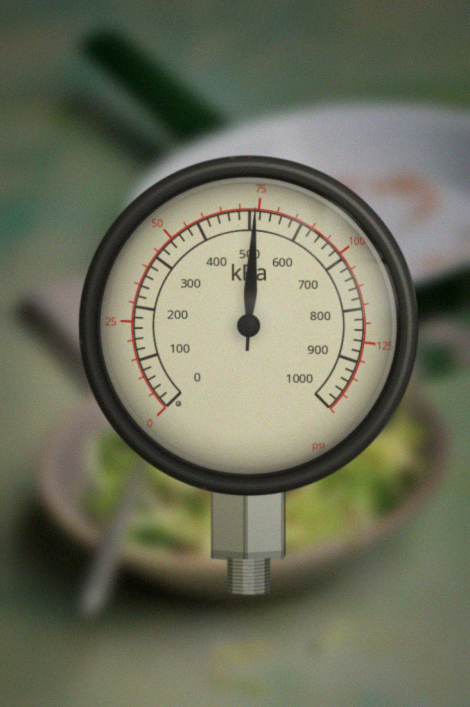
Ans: kPa 510
